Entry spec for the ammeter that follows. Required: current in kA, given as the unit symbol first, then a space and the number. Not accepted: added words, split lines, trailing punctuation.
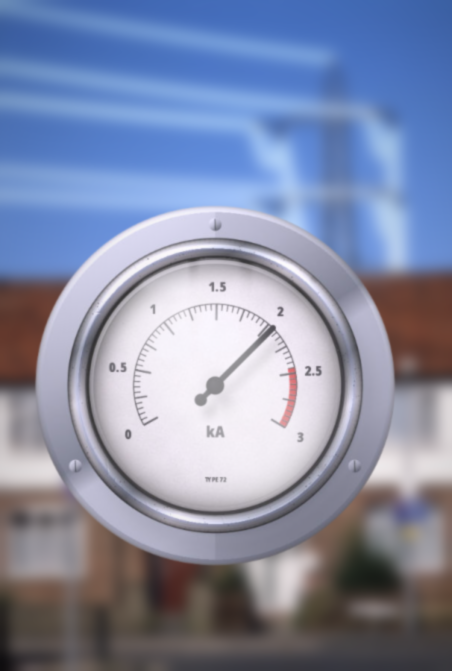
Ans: kA 2.05
